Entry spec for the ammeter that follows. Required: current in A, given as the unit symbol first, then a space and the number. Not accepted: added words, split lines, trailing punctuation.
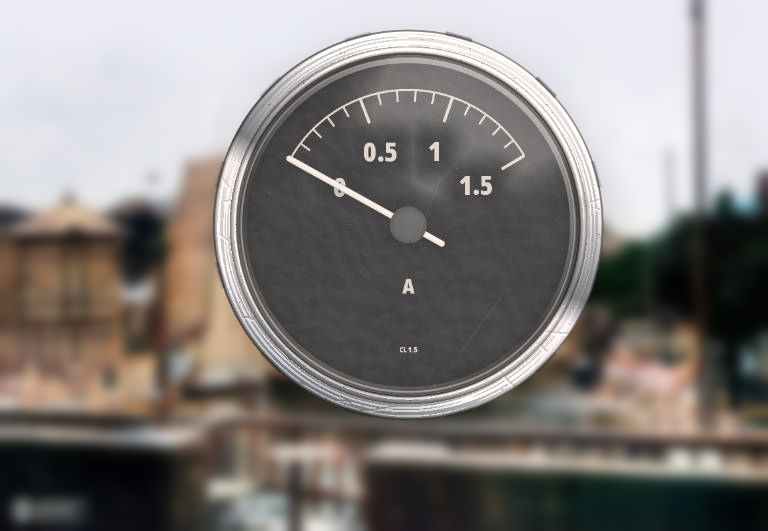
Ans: A 0
